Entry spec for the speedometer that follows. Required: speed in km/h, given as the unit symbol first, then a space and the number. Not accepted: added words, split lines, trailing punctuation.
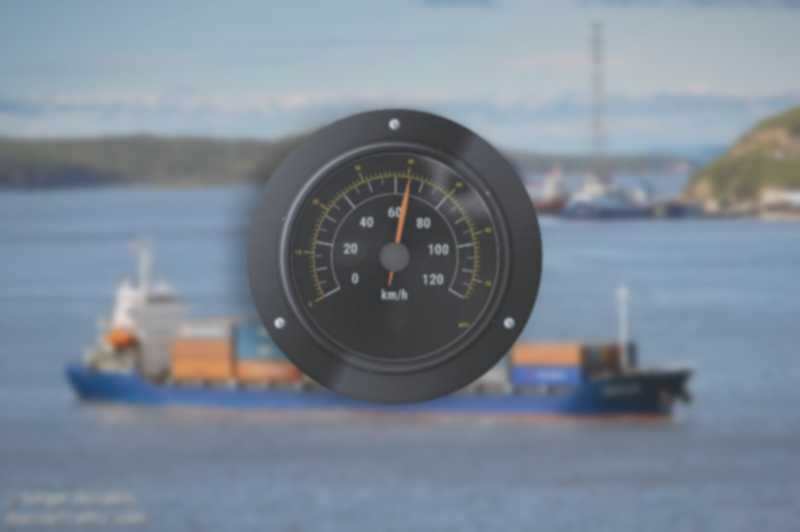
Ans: km/h 65
